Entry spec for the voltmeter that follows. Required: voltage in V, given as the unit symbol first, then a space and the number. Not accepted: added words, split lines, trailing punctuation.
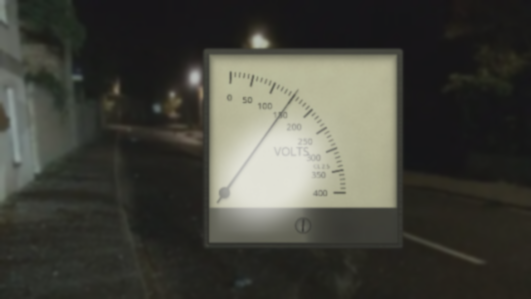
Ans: V 150
